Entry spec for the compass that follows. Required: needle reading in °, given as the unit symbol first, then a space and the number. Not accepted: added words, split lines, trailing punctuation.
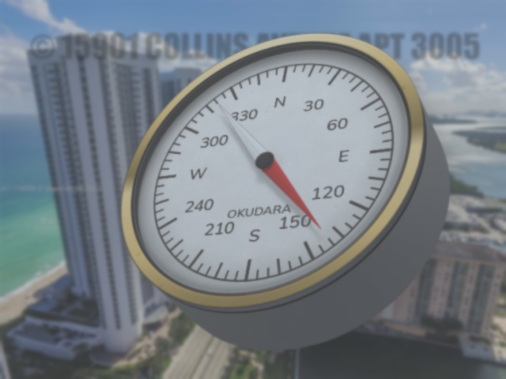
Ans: ° 140
